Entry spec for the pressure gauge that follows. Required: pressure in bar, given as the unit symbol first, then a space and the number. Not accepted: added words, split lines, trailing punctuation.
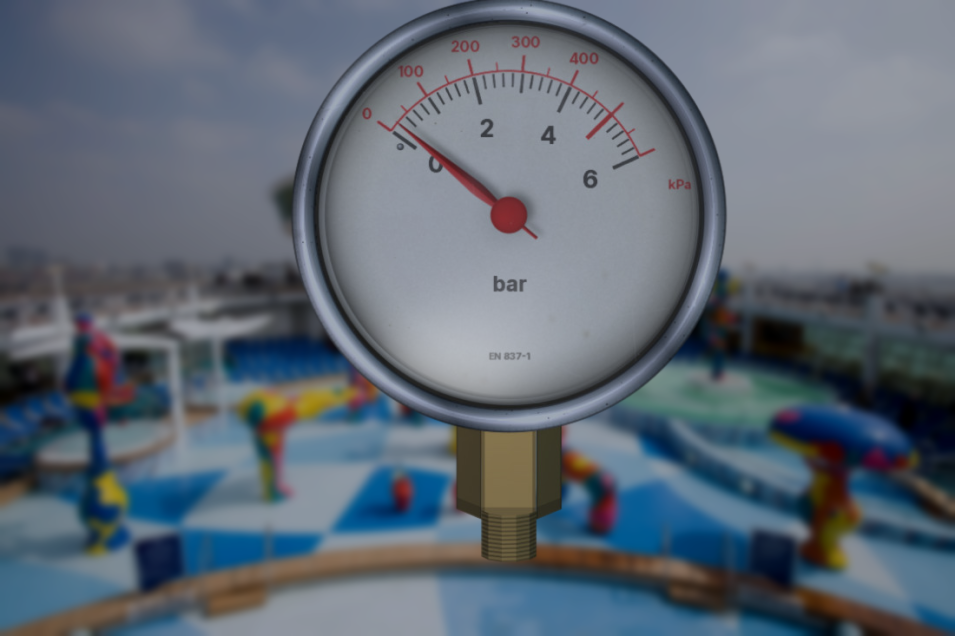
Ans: bar 0.2
